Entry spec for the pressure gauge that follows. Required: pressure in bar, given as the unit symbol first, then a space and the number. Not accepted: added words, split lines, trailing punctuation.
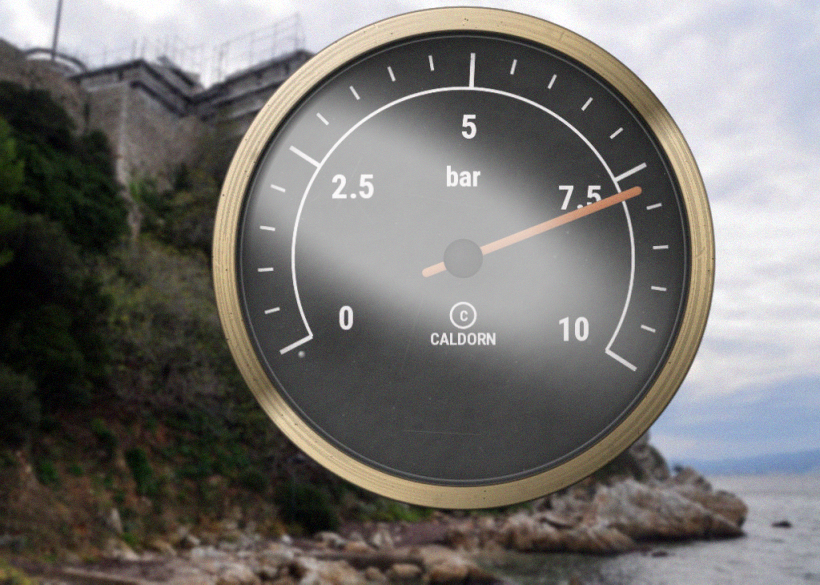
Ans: bar 7.75
